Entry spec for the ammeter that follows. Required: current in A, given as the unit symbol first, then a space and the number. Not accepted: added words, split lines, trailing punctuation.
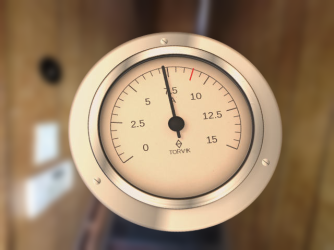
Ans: A 7.25
